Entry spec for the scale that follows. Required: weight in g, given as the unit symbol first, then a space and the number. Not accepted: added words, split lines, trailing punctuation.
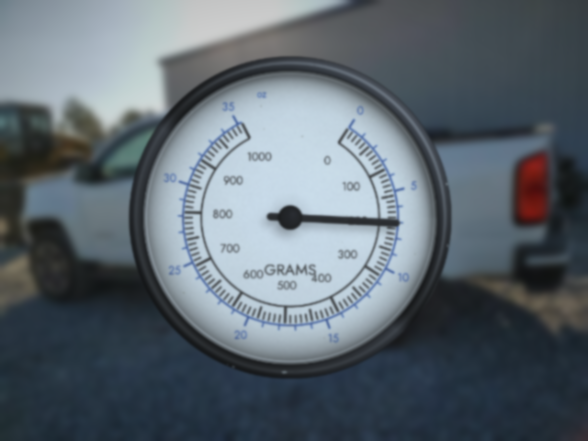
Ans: g 200
